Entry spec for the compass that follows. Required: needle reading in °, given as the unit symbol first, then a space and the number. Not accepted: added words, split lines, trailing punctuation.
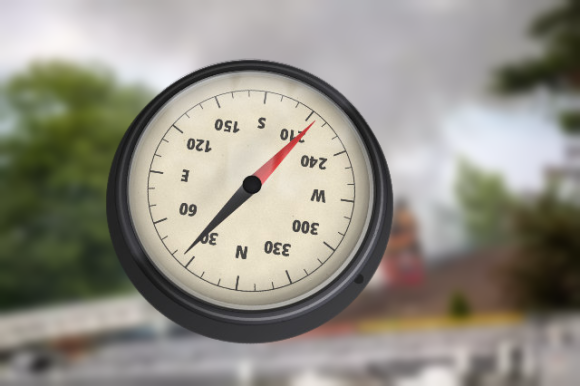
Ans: ° 215
